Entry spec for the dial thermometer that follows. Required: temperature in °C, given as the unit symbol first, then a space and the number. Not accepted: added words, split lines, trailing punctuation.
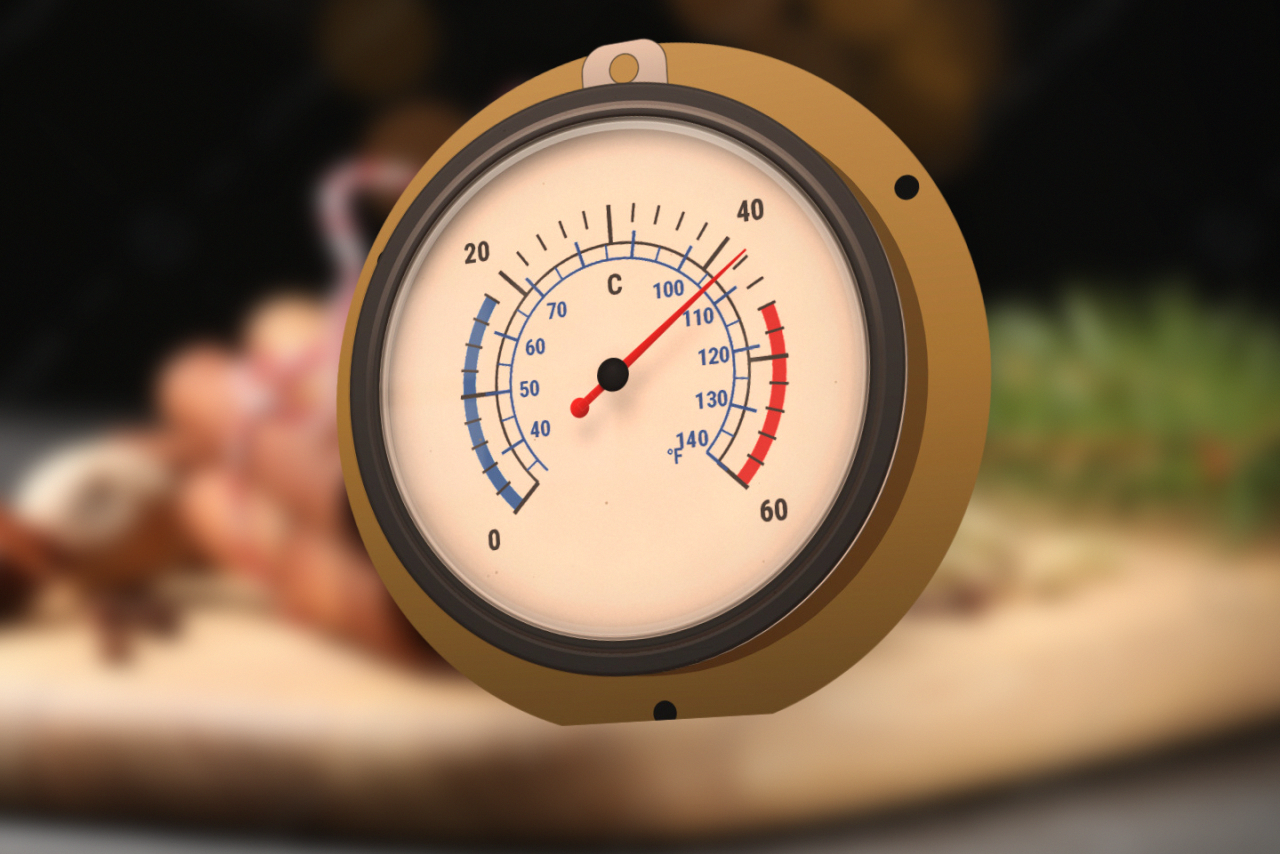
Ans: °C 42
